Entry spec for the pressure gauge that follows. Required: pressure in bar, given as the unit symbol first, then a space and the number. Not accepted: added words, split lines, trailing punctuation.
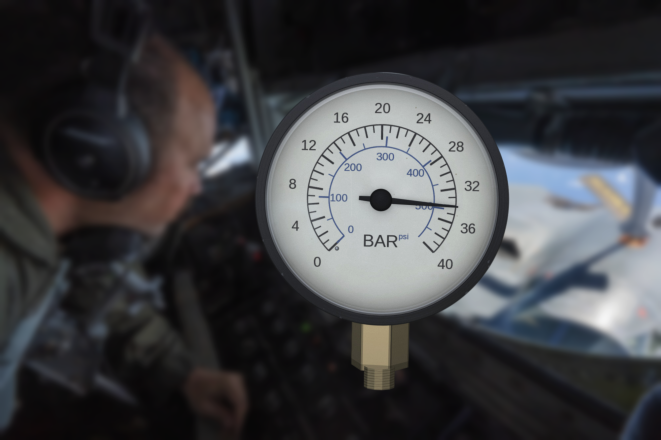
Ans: bar 34
